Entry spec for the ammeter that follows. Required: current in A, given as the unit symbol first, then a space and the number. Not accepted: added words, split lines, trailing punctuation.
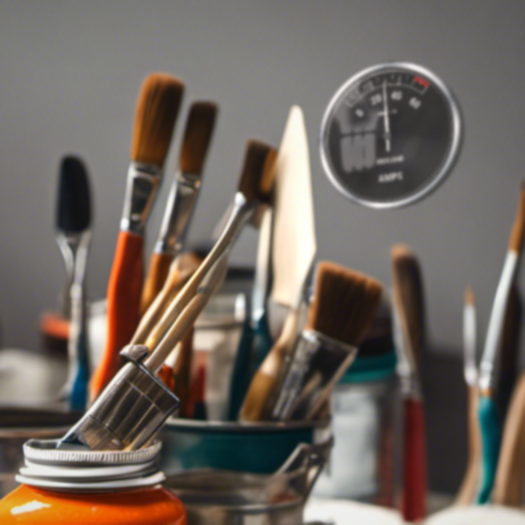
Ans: A 30
